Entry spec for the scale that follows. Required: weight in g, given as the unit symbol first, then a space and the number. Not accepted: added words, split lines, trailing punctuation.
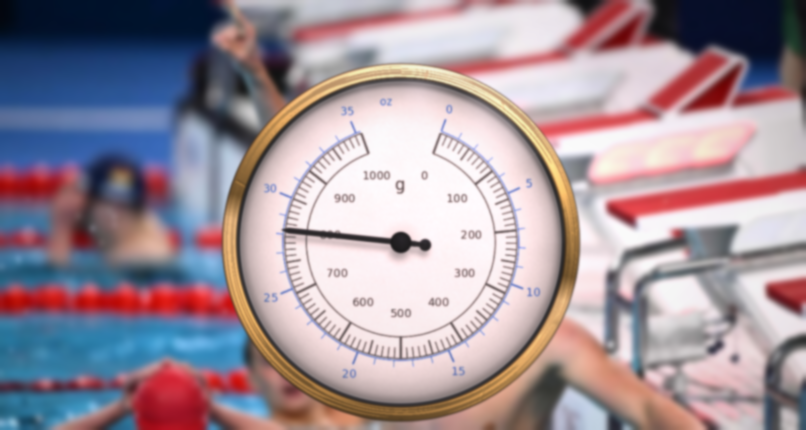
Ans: g 800
